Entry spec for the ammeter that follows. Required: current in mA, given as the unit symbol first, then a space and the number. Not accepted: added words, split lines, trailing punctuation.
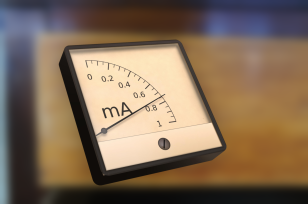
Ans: mA 0.75
